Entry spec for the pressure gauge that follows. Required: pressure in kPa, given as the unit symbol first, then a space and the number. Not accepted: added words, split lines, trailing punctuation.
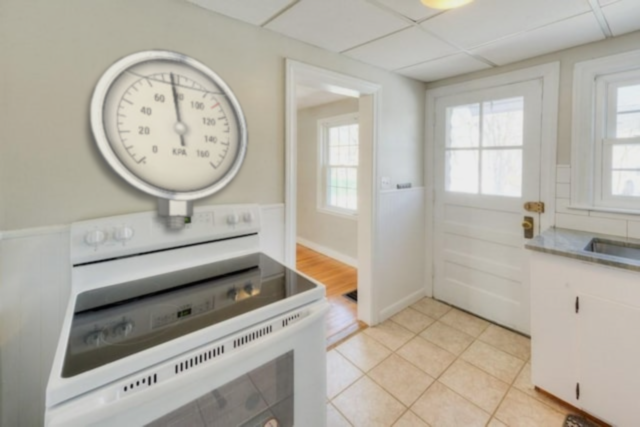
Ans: kPa 75
